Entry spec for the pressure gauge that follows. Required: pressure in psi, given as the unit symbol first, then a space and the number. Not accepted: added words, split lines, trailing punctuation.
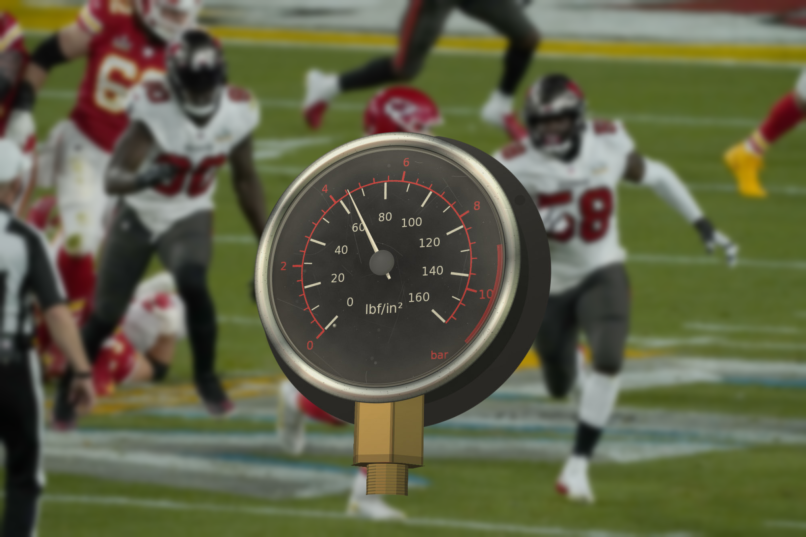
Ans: psi 65
